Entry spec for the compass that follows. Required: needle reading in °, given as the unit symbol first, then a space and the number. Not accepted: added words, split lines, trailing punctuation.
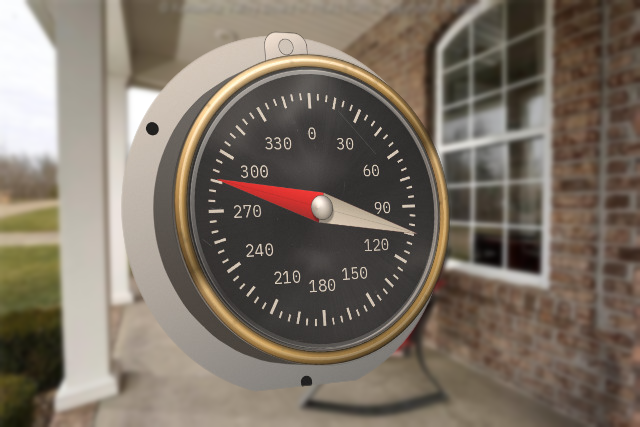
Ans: ° 285
